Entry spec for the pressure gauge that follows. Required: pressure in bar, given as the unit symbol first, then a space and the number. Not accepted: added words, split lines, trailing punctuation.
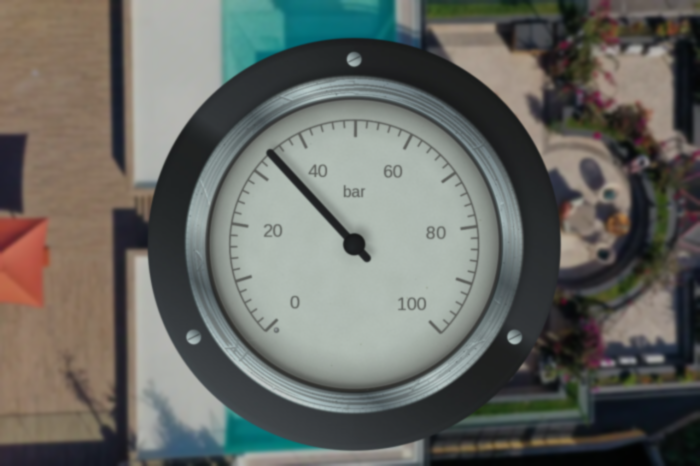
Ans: bar 34
